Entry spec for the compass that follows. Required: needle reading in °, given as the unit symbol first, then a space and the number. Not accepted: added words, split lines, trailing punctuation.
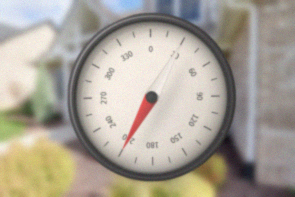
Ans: ° 210
